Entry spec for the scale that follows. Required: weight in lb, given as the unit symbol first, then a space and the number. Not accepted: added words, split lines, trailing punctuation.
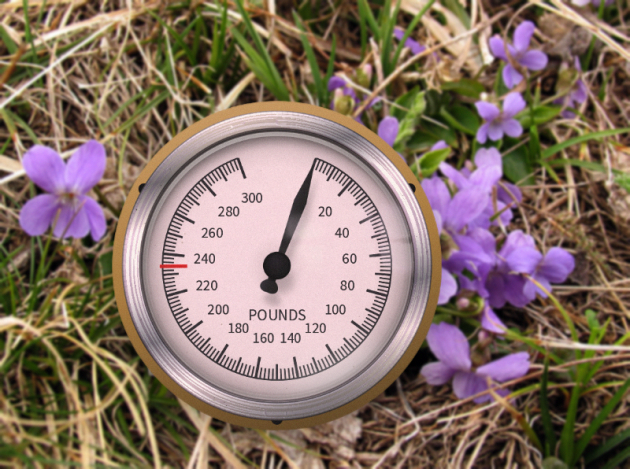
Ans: lb 0
